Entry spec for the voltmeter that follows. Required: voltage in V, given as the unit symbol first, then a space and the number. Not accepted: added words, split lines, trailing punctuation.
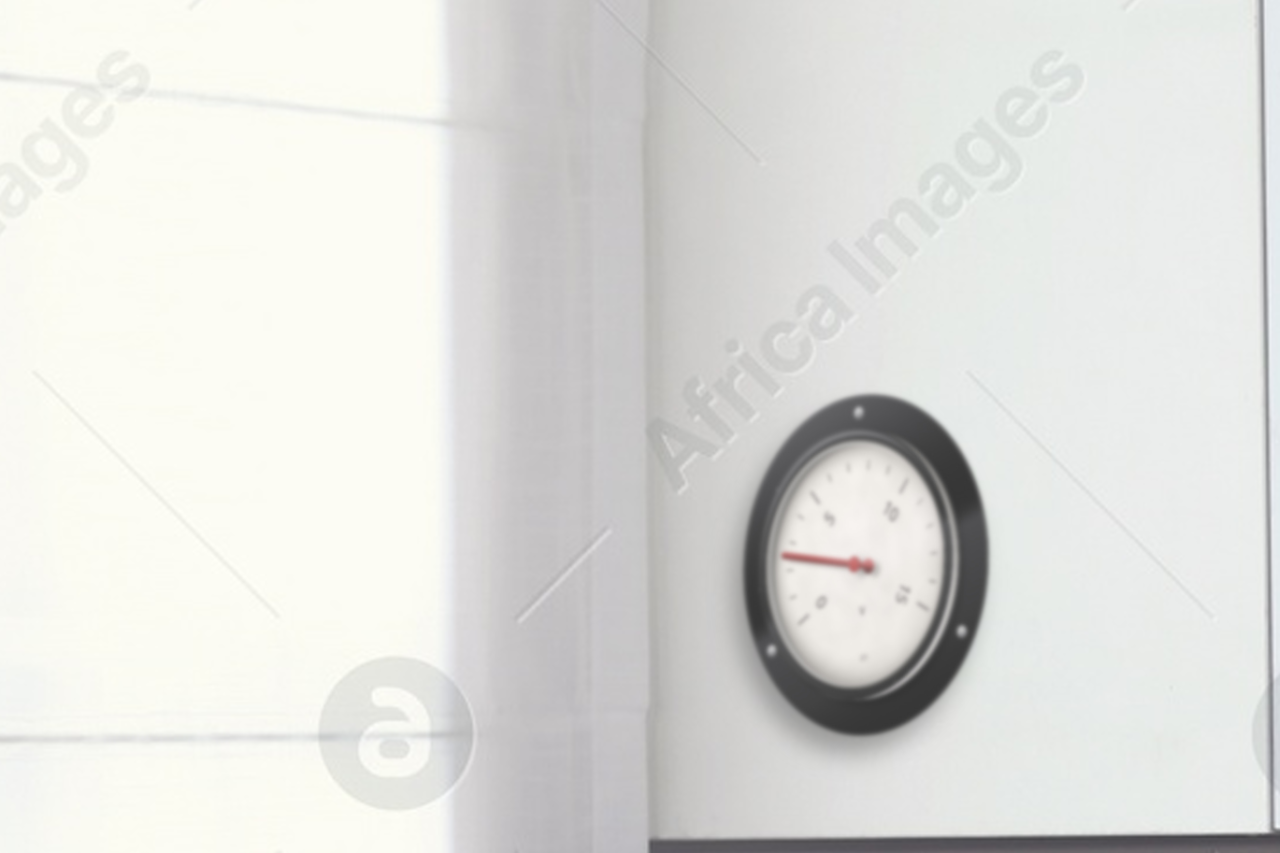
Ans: V 2.5
